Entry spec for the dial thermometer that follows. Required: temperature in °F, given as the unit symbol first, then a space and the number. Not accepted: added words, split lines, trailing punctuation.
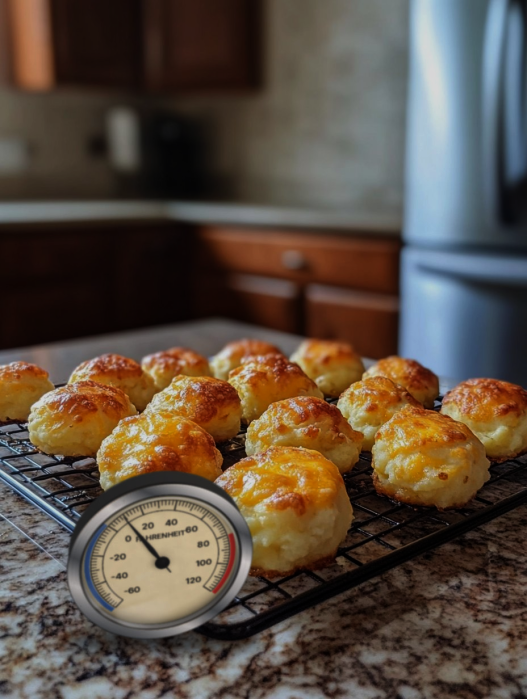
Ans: °F 10
